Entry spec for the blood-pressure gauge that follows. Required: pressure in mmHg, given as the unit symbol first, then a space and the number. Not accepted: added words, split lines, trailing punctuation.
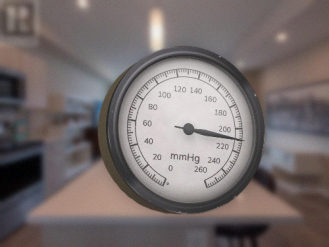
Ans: mmHg 210
